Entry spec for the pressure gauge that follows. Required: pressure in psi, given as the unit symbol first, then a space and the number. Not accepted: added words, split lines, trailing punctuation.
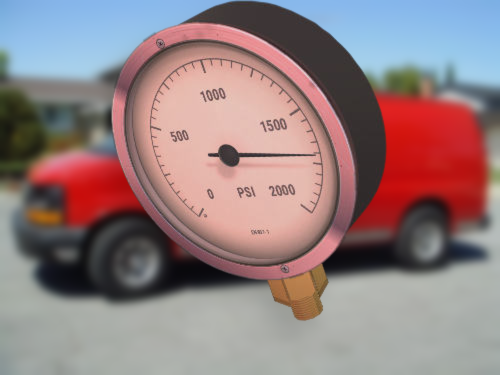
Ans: psi 1700
